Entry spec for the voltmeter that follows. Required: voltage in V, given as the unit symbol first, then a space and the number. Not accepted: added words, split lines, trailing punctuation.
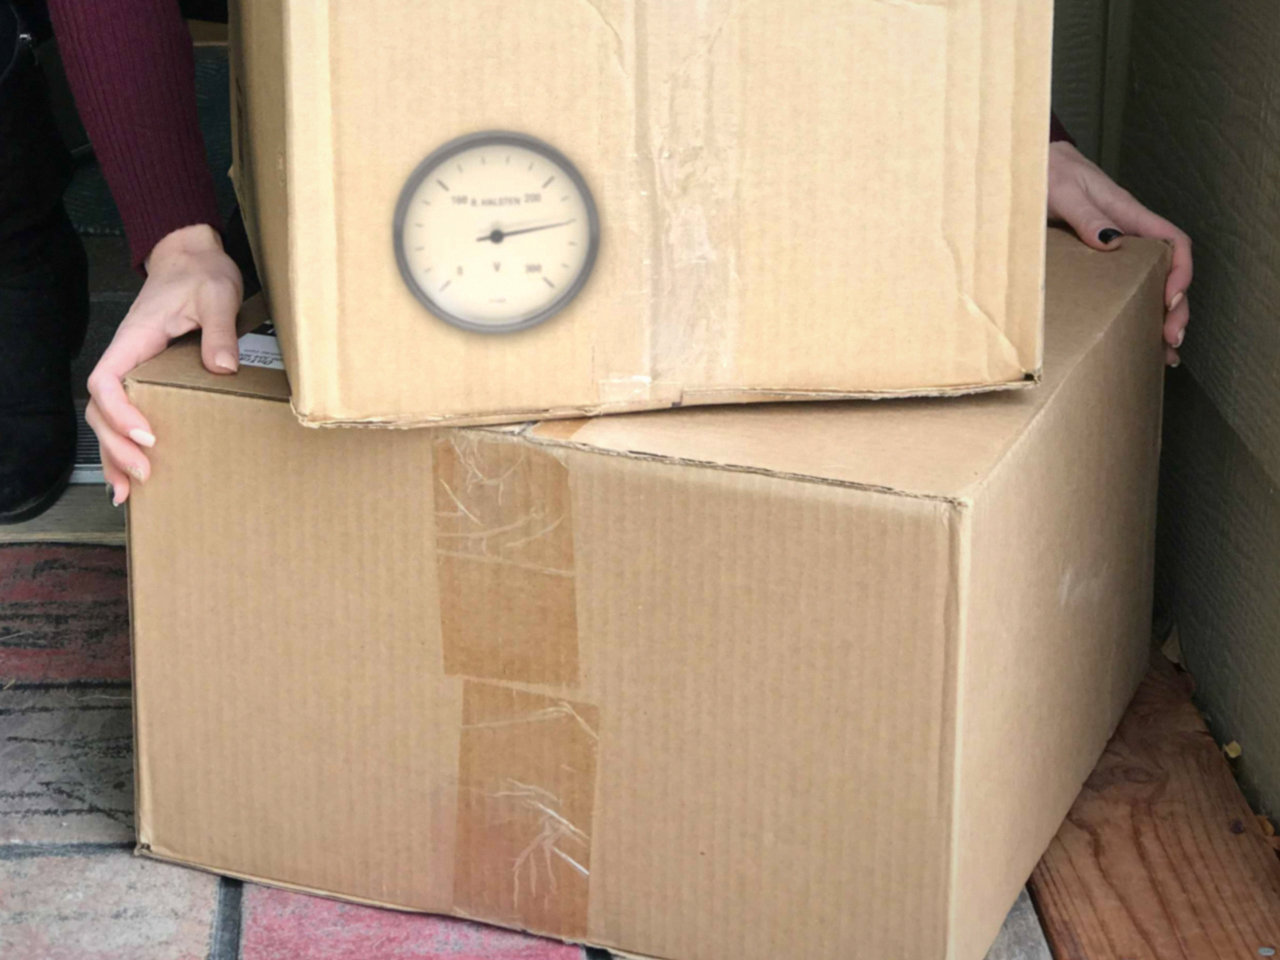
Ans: V 240
